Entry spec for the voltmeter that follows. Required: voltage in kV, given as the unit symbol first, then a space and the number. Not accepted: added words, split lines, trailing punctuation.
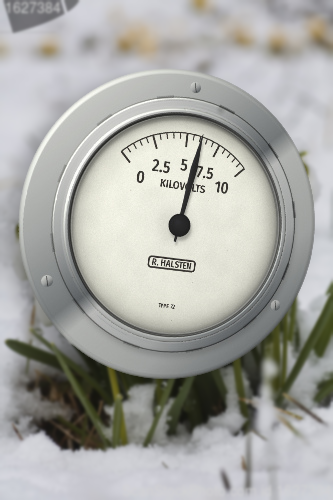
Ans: kV 6
